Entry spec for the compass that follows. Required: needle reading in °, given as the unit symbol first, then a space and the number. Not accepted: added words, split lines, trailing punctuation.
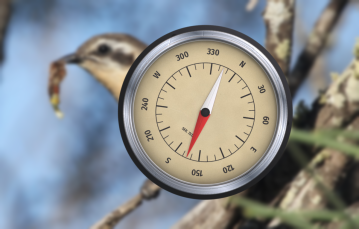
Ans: ° 165
